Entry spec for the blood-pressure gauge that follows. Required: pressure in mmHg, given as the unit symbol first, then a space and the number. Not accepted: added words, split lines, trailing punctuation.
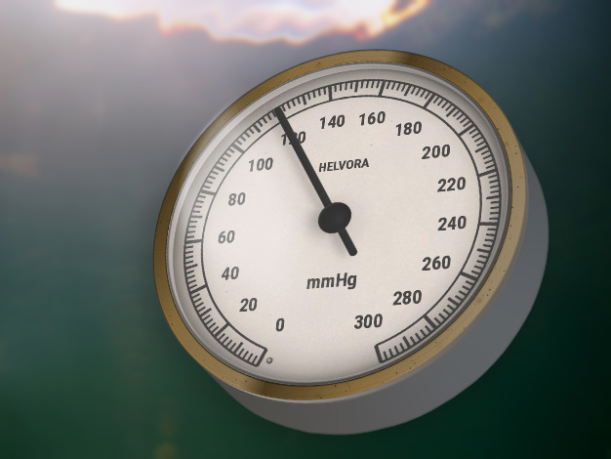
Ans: mmHg 120
